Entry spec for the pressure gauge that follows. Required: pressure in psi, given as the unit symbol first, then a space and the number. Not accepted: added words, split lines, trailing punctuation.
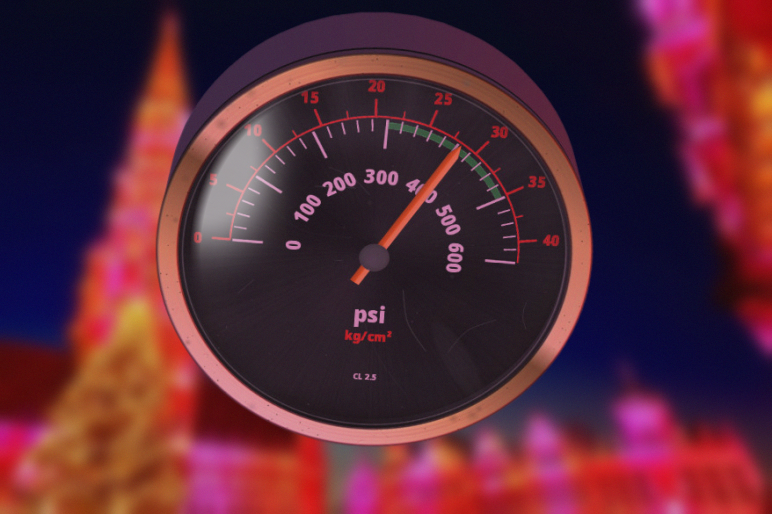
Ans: psi 400
